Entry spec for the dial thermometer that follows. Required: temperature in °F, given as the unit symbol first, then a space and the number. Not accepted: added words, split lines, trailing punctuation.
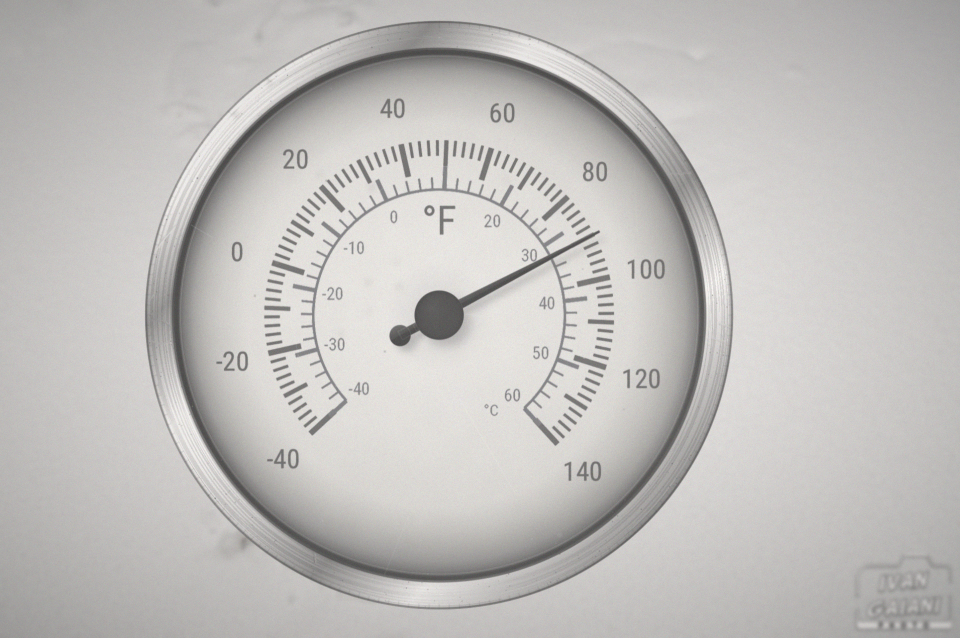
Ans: °F 90
